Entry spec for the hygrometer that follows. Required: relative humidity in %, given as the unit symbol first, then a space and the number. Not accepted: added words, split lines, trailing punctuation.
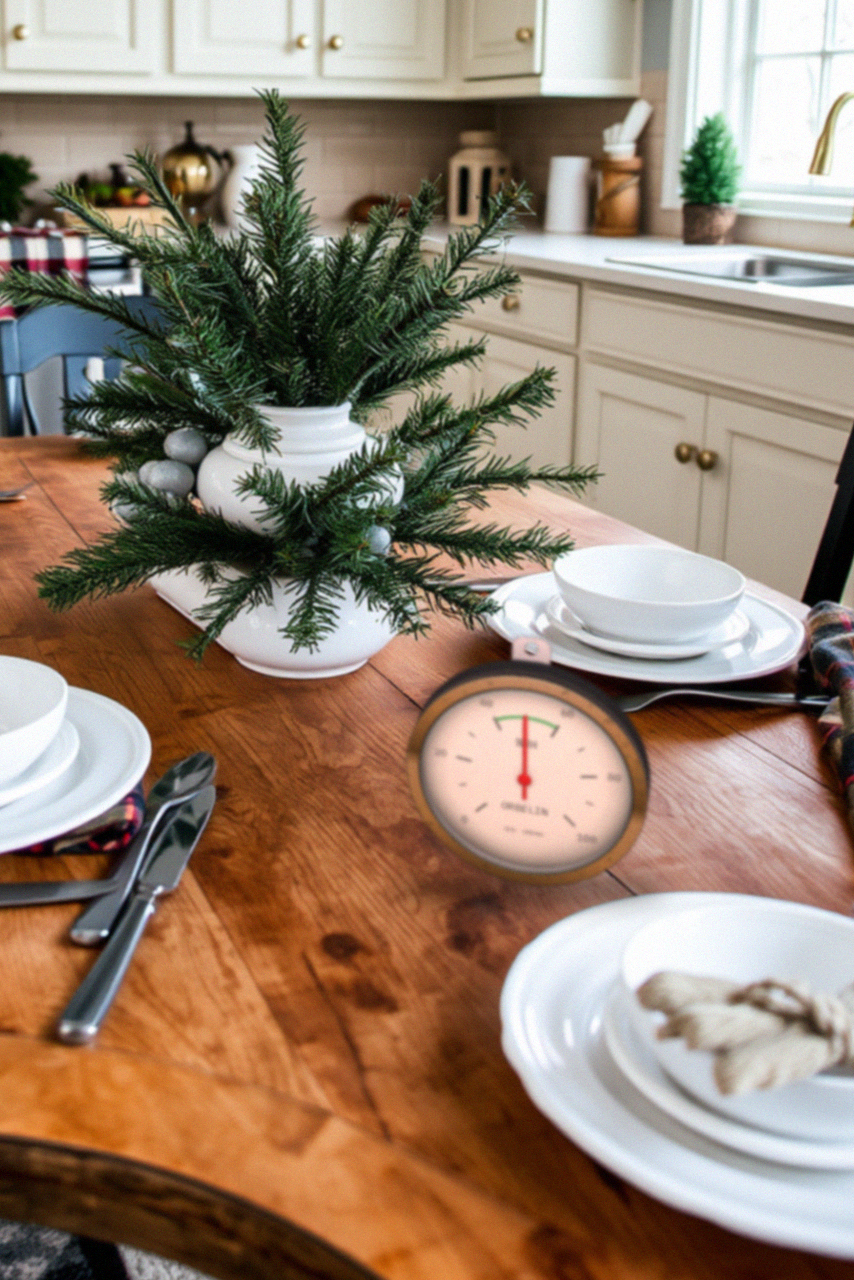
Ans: % 50
